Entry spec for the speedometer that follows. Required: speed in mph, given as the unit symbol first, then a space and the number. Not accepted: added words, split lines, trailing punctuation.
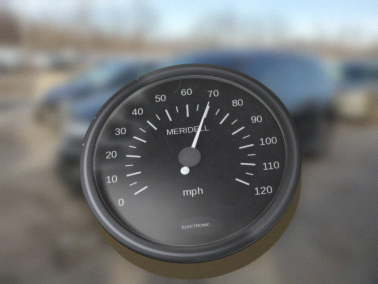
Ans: mph 70
